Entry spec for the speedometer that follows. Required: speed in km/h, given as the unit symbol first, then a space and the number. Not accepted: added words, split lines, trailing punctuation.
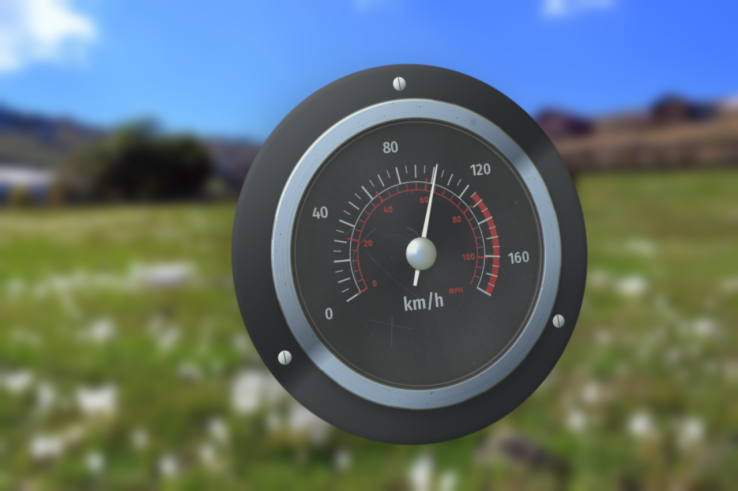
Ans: km/h 100
